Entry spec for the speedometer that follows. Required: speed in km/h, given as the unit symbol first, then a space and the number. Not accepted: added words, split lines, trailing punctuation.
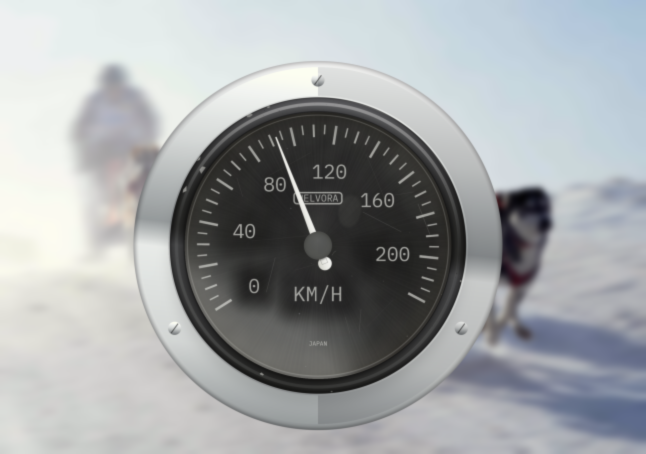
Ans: km/h 92.5
